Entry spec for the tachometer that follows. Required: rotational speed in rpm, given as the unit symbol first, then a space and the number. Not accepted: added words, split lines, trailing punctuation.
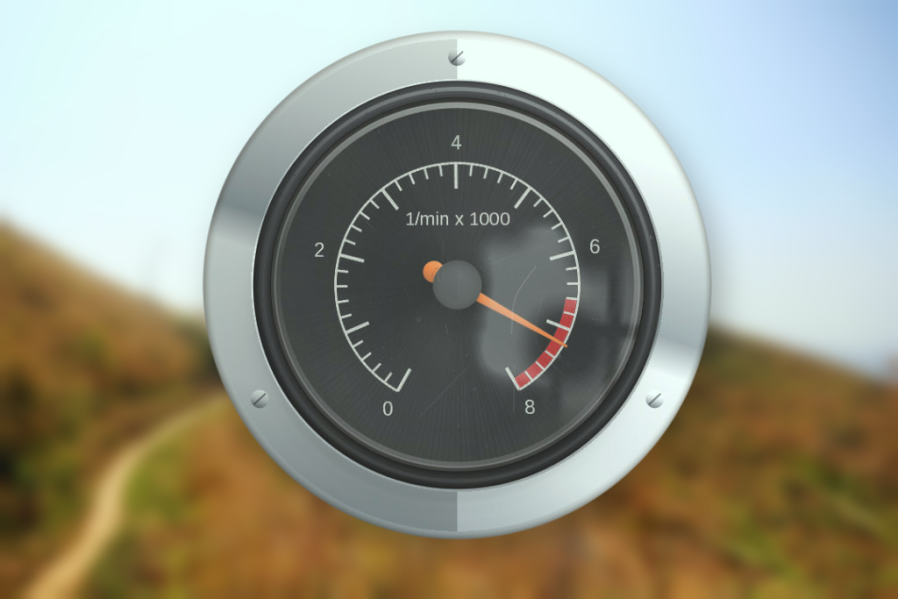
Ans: rpm 7200
